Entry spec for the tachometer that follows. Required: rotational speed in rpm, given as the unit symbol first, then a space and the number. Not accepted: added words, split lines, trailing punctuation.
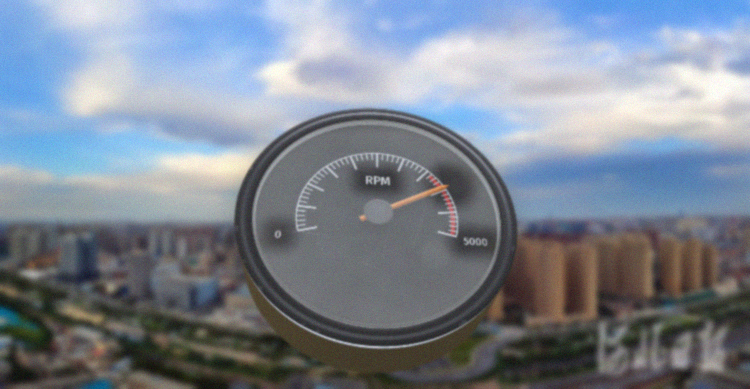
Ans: rpm 4000
